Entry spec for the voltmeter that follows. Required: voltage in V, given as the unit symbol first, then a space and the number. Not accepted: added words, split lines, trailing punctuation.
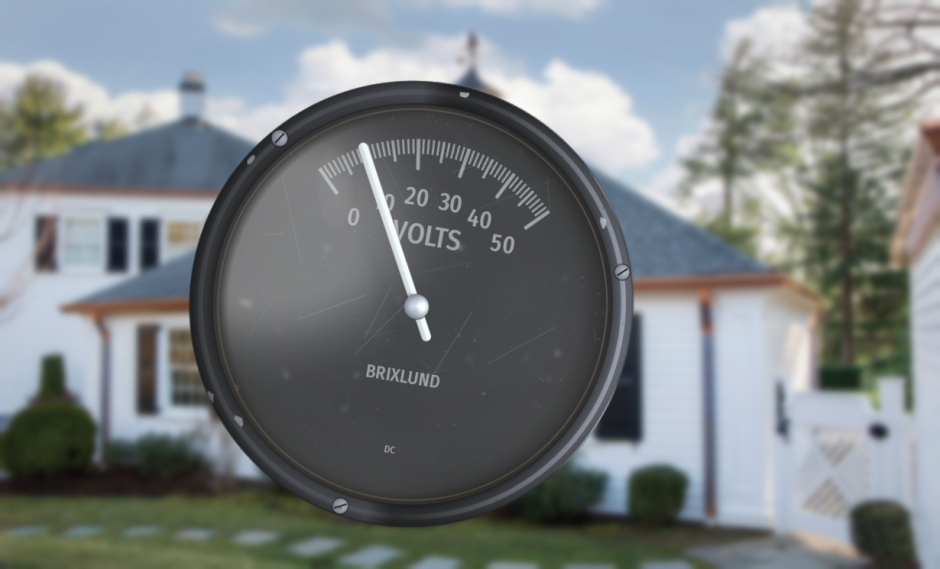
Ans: V 9
